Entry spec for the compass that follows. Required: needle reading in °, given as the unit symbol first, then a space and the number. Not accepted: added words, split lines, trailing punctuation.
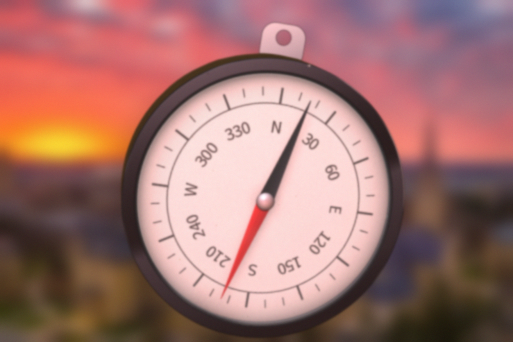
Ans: ° 195
